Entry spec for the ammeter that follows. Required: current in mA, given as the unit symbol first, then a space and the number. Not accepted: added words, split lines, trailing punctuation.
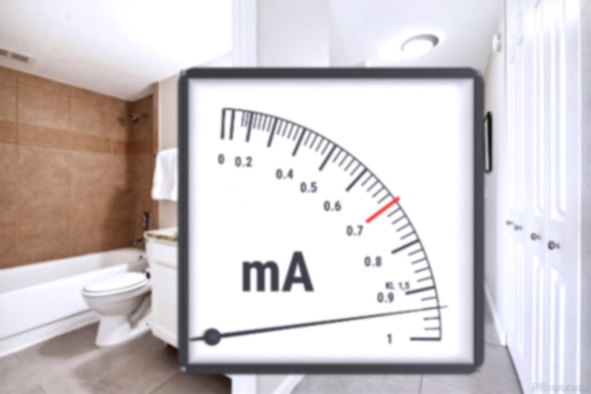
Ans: mA 0.94
